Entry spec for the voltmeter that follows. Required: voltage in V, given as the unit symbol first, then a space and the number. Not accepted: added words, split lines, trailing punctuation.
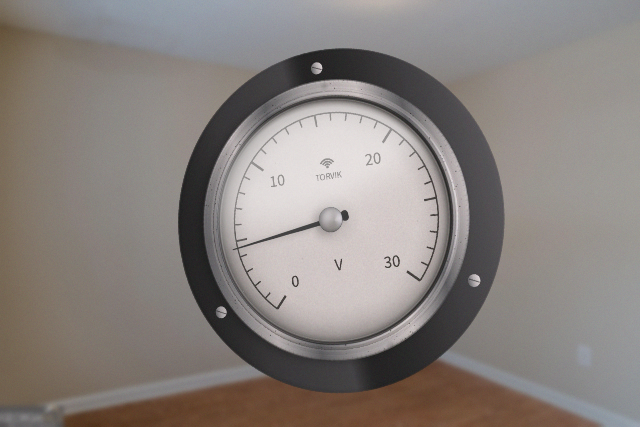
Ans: V 4.5
